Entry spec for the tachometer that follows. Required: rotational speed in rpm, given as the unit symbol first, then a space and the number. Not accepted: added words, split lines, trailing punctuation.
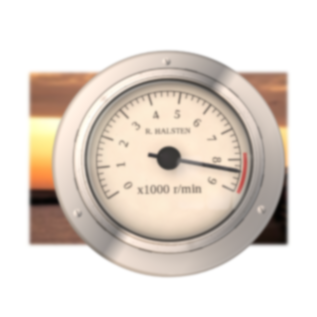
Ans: rpm 8400
